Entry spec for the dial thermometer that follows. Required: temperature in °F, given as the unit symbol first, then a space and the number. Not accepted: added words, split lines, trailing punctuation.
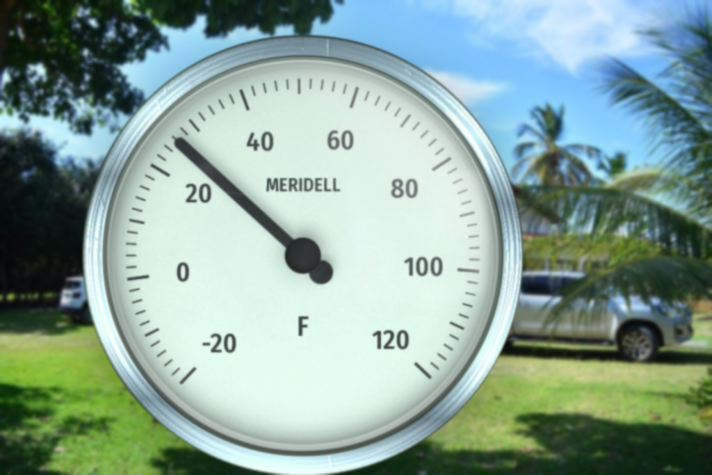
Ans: °F 26
